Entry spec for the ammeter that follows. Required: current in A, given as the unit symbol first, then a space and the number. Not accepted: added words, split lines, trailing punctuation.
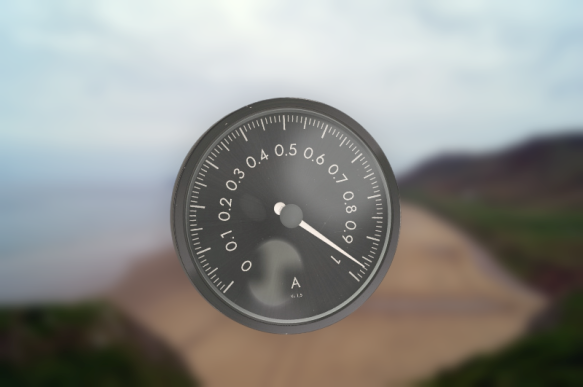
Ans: A 0.97
